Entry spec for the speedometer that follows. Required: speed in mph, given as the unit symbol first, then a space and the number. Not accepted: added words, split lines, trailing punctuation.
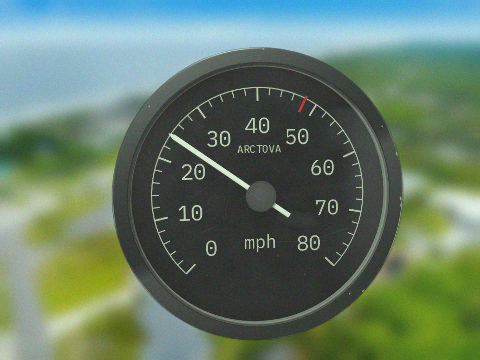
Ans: mph 24
